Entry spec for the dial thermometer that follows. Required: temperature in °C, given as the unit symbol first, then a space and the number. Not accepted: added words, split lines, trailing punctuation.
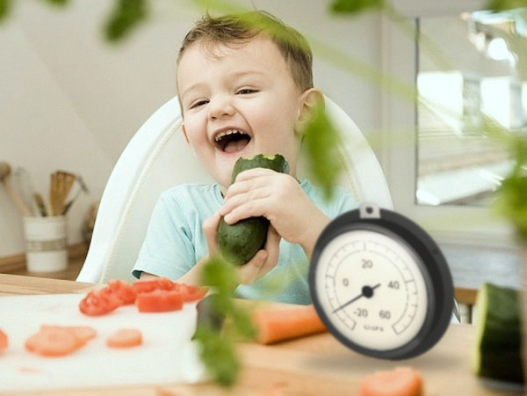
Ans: °C -12
